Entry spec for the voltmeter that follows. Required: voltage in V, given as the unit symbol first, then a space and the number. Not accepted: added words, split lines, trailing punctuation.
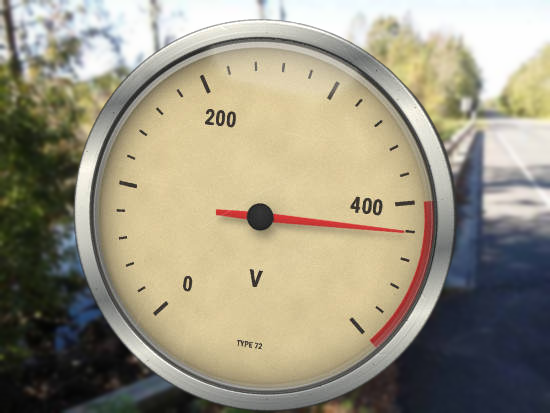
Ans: V 420
